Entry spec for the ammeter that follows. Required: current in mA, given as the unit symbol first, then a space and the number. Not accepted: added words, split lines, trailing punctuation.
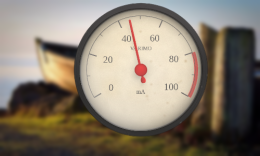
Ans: mA 45
